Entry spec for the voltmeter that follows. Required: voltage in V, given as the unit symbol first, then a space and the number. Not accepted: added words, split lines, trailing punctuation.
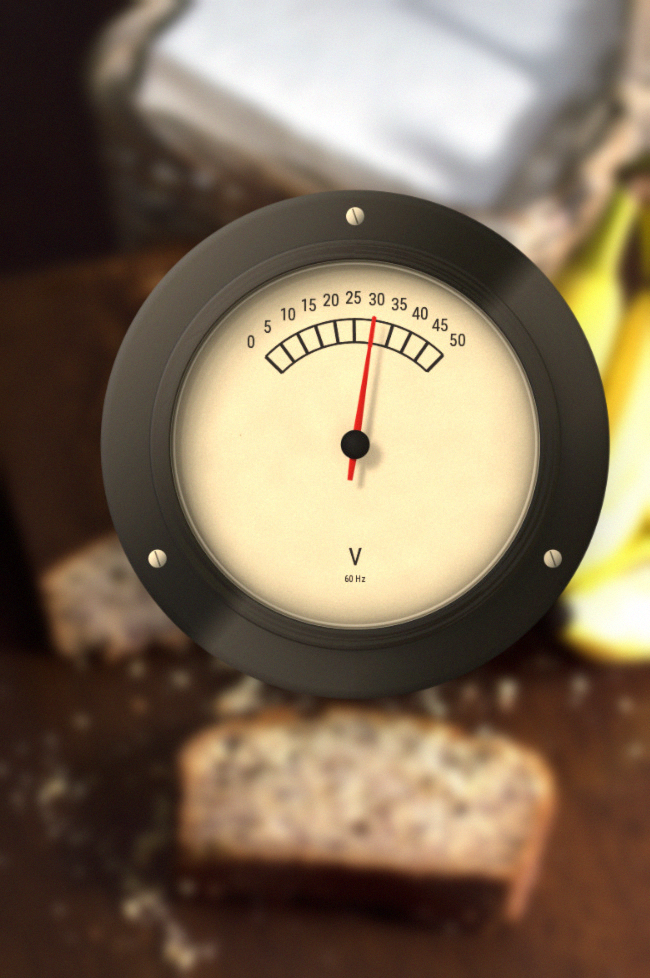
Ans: V 30
